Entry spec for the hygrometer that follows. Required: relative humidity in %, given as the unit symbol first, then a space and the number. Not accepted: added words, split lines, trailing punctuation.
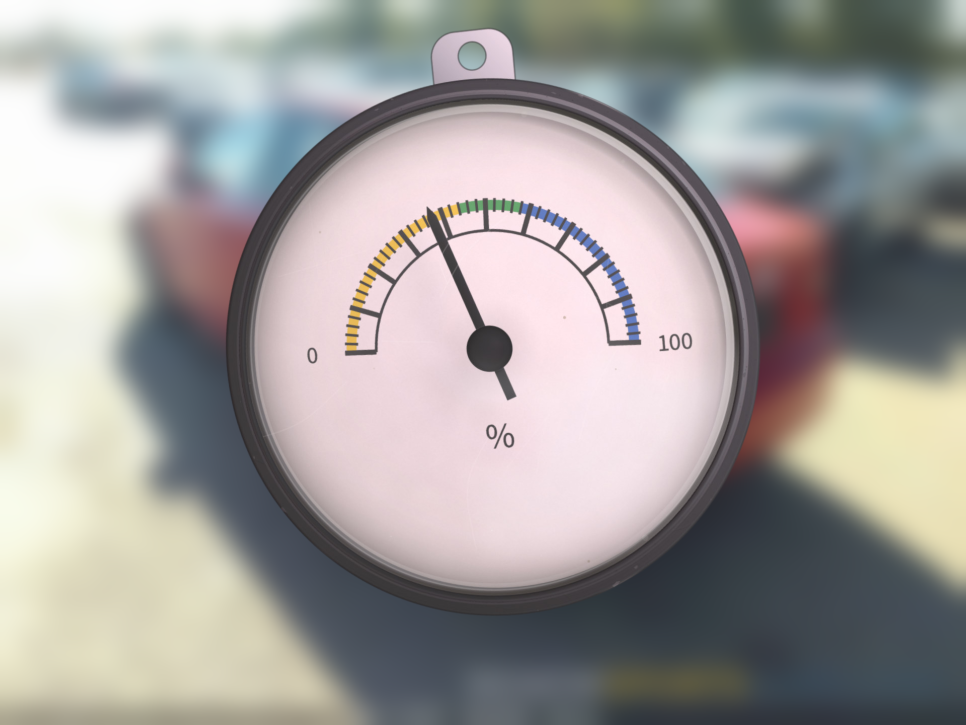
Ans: % 38
